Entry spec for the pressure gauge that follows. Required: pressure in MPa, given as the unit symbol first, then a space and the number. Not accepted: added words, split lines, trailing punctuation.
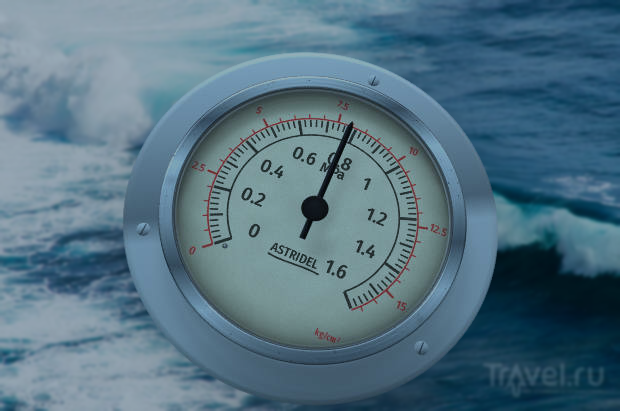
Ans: MPa 0.78
